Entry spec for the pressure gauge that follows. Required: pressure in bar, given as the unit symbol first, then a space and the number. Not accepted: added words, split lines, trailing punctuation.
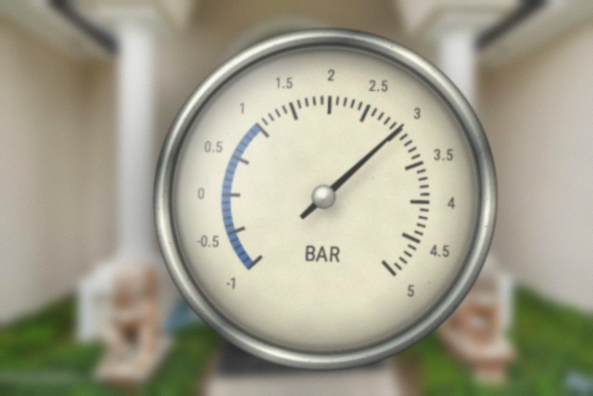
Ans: bar 3
